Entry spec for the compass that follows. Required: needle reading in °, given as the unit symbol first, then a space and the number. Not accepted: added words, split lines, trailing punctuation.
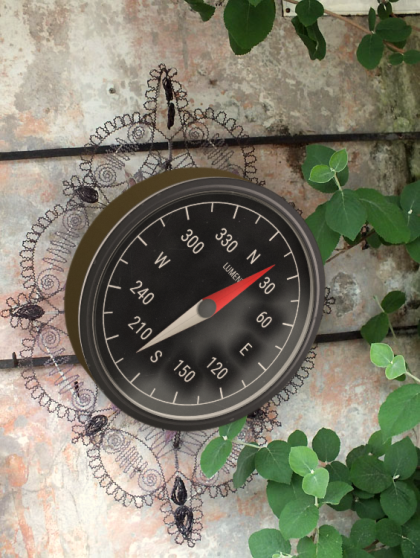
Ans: ° 15
